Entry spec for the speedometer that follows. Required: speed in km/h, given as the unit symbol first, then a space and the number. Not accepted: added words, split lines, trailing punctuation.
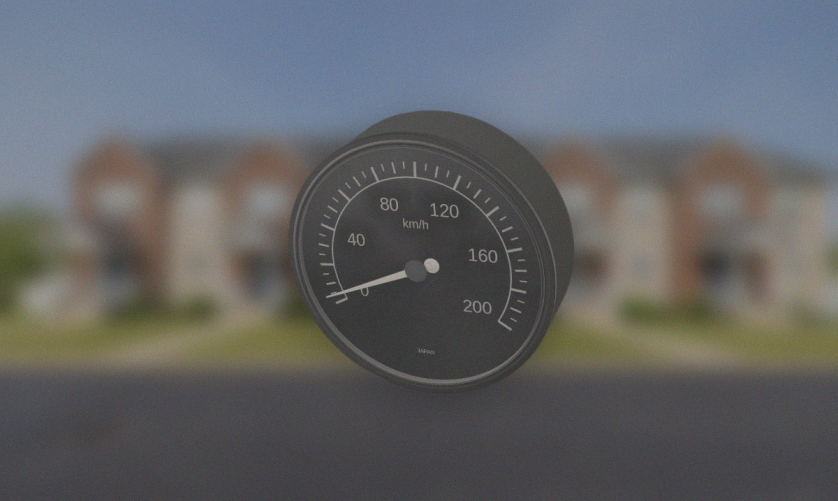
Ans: km/h 5
